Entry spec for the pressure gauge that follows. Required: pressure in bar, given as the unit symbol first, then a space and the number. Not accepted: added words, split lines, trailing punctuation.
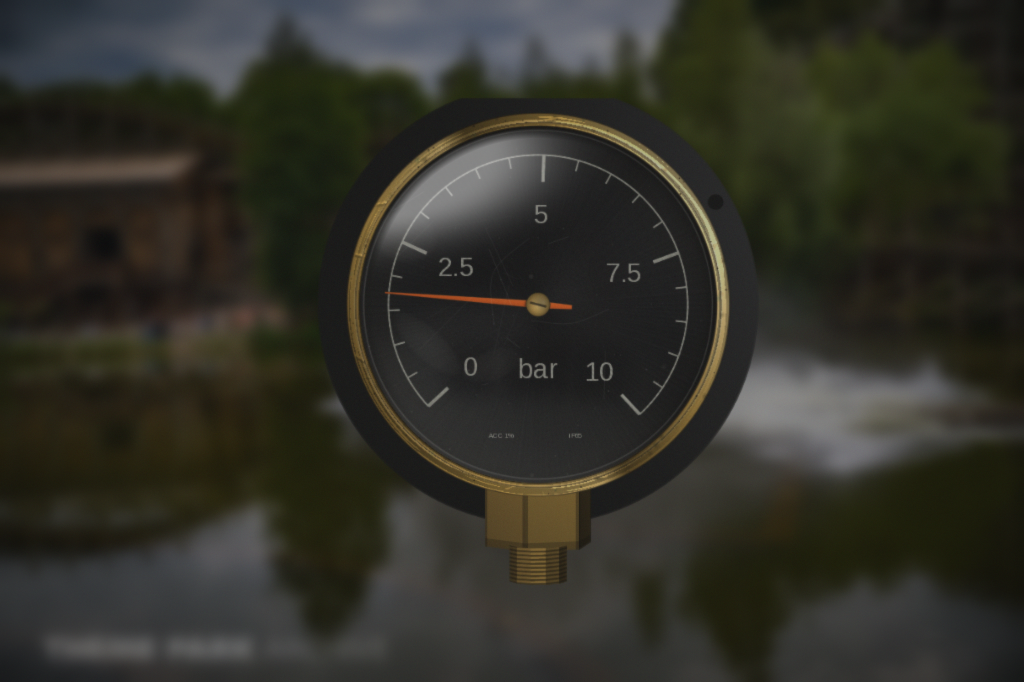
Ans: bar 1.75
